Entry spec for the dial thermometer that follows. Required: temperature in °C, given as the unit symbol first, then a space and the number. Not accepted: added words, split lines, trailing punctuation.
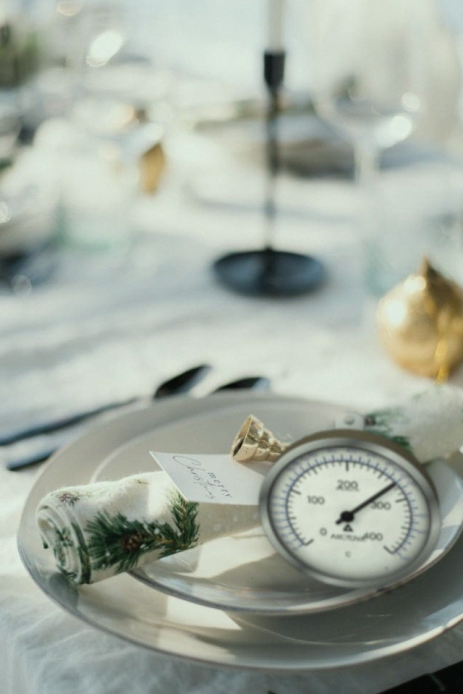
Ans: °C 270
